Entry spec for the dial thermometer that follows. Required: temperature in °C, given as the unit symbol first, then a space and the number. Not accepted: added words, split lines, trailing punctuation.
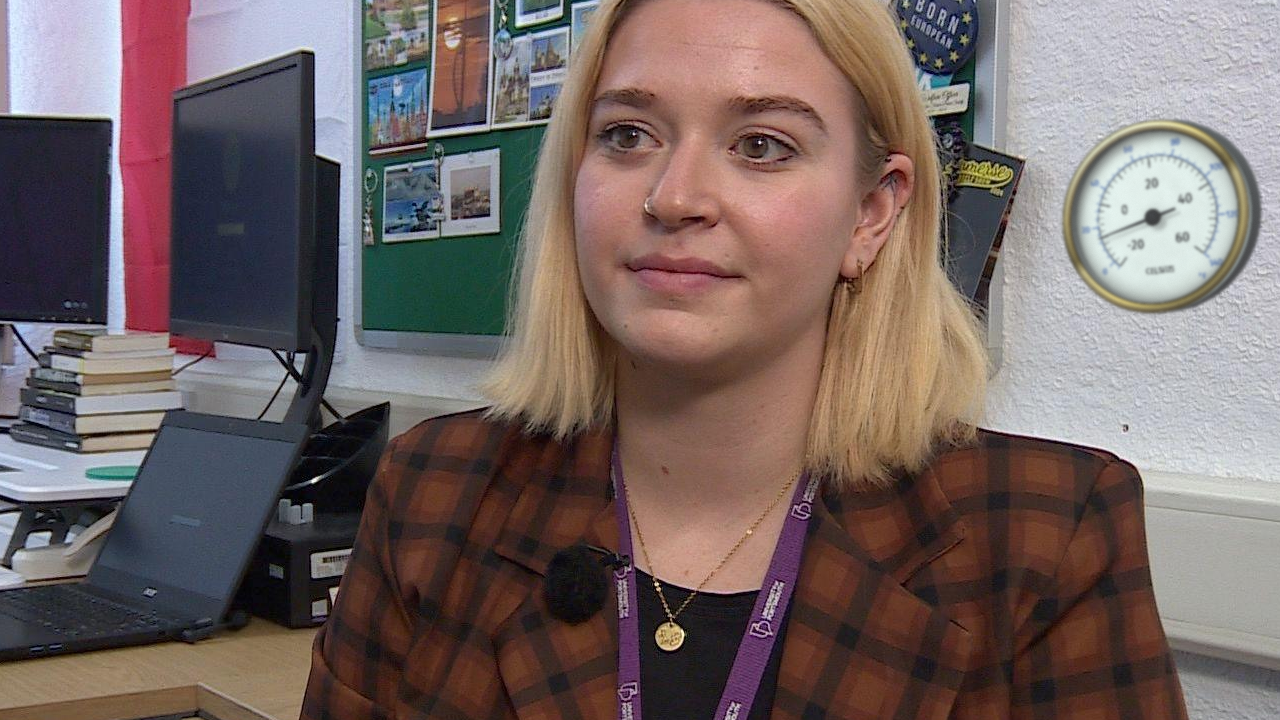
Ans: °C -10
